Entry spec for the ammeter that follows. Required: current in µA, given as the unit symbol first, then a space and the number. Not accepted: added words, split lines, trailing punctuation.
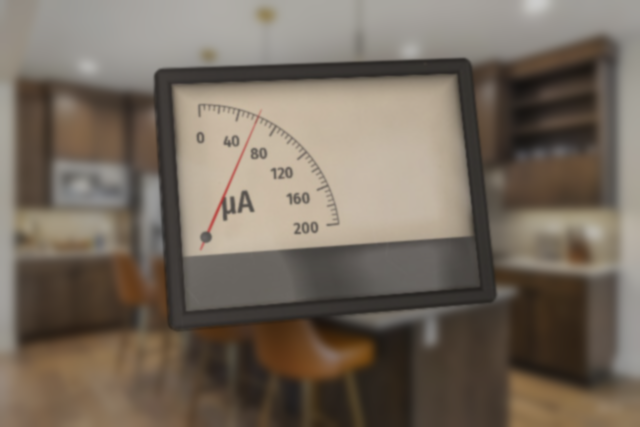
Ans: µA 60
